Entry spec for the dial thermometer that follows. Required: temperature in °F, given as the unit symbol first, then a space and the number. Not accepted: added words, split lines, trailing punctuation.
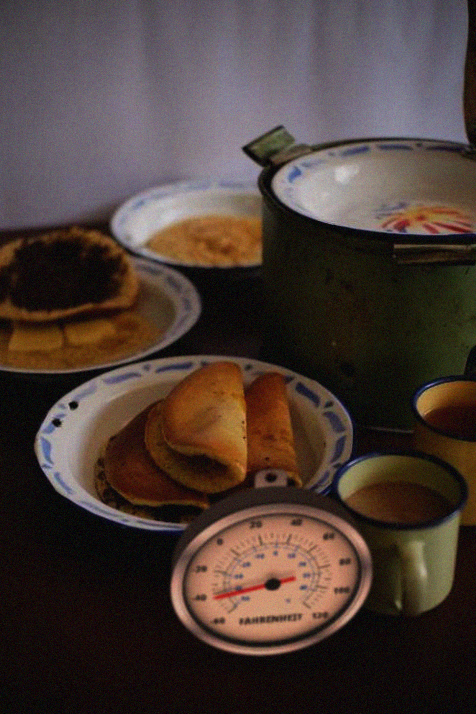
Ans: °F -40
